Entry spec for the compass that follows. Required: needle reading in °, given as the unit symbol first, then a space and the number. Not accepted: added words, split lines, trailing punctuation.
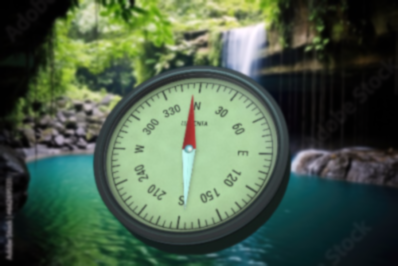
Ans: ° 355
